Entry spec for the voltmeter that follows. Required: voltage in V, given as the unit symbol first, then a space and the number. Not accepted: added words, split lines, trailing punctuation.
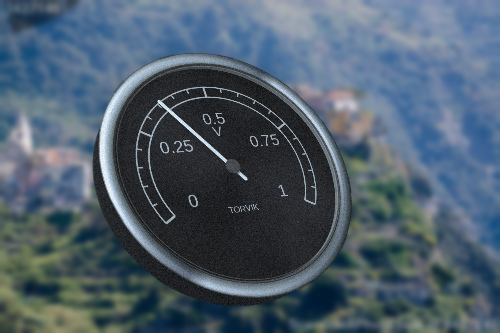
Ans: V 0.35
